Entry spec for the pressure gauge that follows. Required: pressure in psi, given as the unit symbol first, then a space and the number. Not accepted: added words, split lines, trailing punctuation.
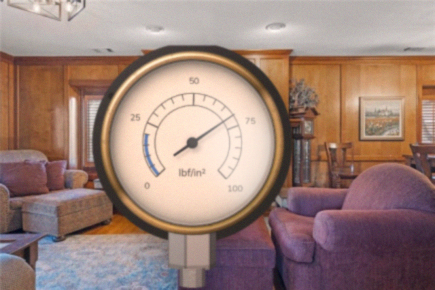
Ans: psi 70
